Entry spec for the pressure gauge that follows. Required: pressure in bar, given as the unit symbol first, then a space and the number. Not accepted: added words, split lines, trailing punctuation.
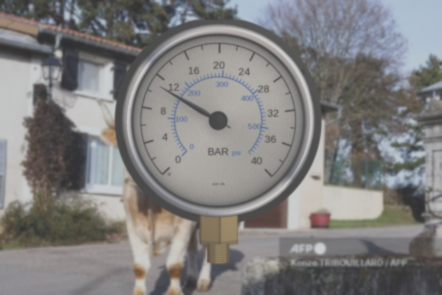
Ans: bar 11
